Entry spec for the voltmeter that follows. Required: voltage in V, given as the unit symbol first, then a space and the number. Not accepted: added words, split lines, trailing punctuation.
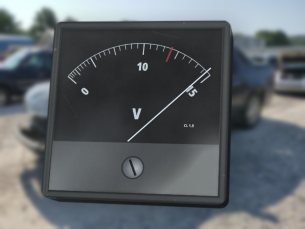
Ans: V 14.75
